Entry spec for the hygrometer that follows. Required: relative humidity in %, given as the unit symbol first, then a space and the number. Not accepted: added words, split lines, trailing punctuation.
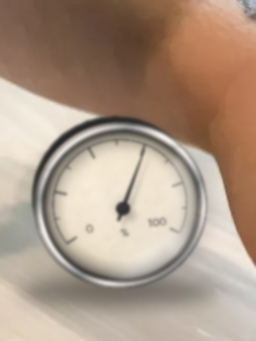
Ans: % 60
